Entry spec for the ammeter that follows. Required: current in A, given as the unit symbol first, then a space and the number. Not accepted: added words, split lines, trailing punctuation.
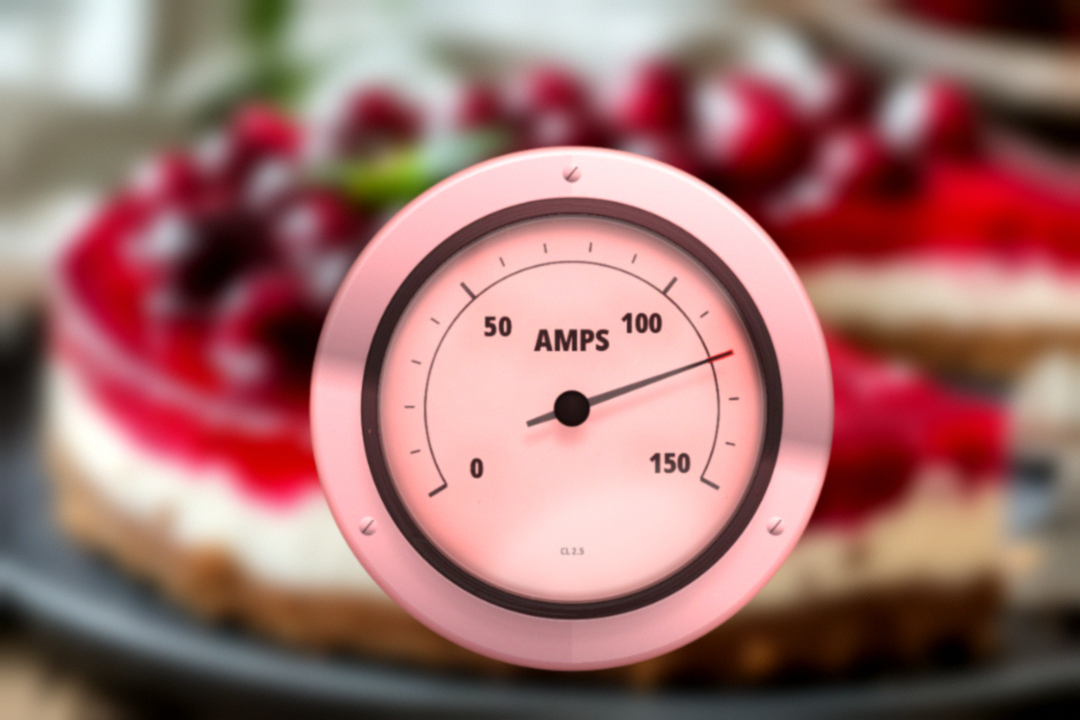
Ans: A 120
